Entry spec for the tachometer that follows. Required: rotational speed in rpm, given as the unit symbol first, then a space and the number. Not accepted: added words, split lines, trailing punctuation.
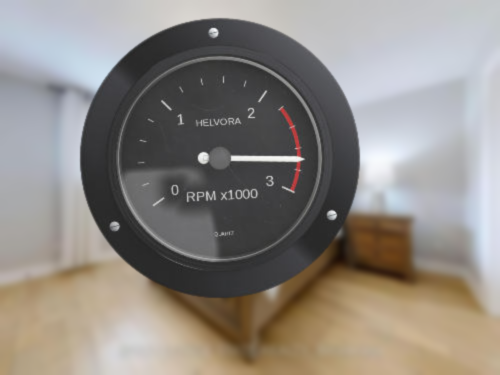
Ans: rpm 2700
